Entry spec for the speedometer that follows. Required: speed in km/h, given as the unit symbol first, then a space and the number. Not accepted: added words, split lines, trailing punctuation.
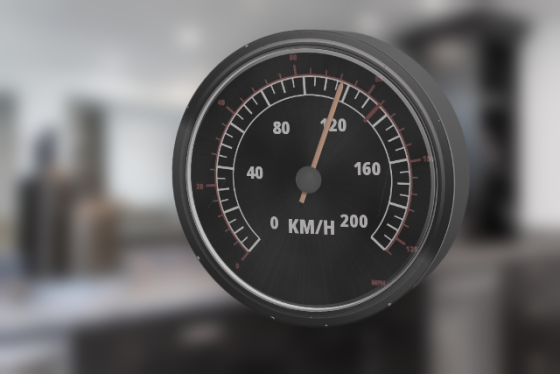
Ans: km/h 117.5
